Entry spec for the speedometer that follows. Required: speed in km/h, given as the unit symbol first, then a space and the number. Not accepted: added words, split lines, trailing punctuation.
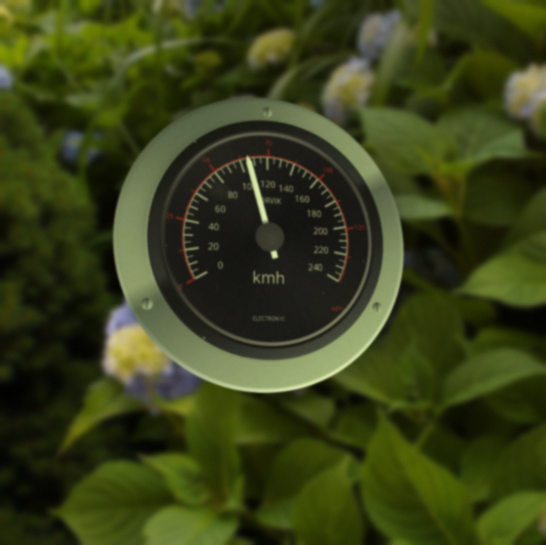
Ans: km/h 105
